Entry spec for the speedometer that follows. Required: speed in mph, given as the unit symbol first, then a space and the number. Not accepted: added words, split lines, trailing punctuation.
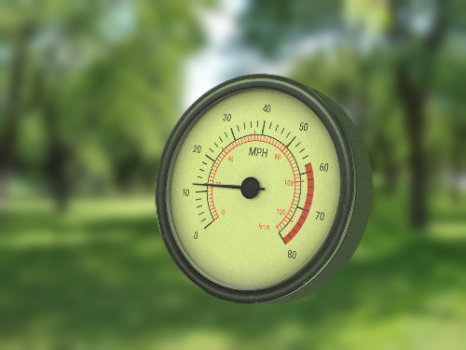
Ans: mph 12
